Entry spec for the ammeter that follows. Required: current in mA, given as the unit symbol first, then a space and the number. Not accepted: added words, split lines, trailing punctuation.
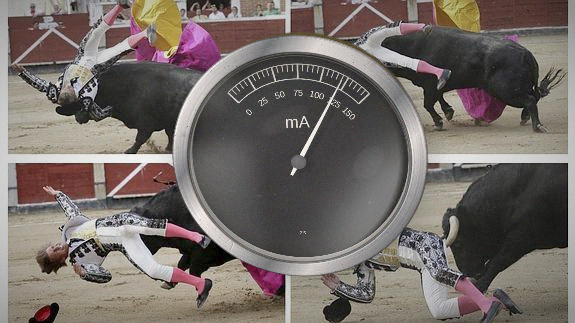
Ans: mA 120
